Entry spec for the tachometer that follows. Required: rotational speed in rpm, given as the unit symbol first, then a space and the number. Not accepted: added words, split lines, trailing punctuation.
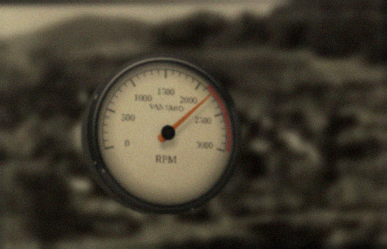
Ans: rpm 2200
